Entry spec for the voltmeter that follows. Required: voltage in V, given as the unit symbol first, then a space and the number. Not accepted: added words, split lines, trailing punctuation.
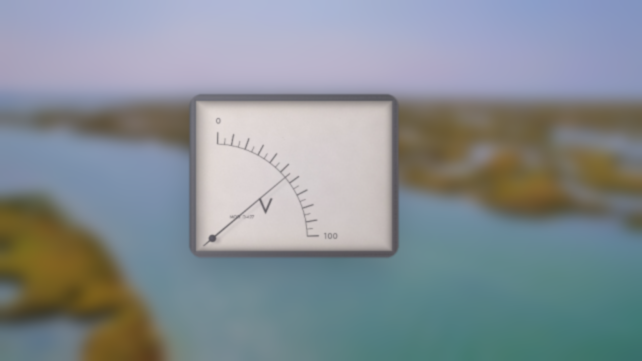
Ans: V 55
